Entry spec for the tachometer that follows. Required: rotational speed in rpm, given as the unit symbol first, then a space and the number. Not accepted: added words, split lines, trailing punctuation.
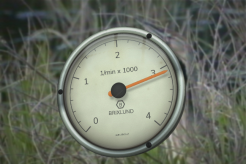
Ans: rpm 3100
